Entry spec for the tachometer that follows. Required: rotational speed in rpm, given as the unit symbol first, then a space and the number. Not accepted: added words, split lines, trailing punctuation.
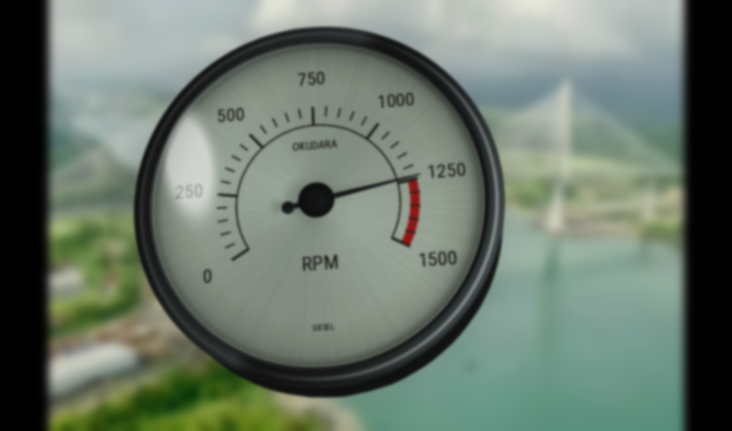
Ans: rpm 1250
